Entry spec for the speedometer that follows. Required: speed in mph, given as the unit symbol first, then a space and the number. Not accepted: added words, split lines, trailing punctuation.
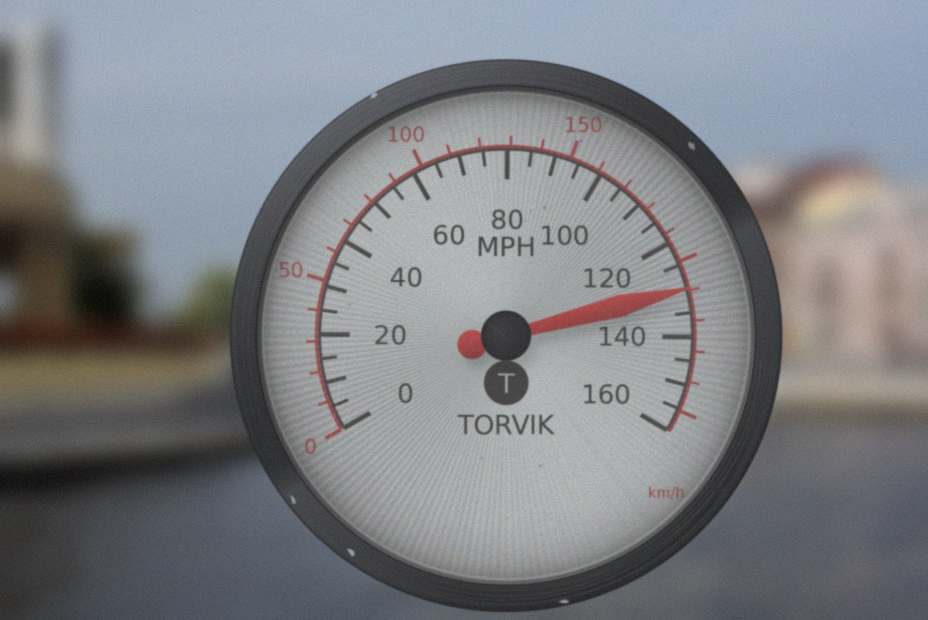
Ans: mph 130
